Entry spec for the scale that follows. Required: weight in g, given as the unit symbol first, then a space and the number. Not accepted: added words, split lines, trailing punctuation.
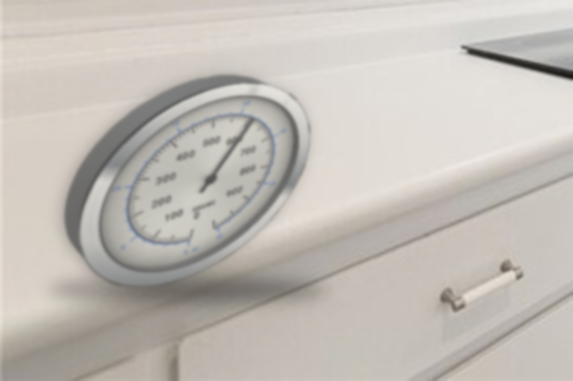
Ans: g 600
